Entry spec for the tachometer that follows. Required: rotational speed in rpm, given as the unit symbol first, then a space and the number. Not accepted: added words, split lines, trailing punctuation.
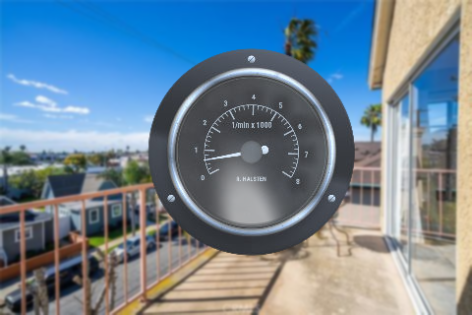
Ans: rpm 600
